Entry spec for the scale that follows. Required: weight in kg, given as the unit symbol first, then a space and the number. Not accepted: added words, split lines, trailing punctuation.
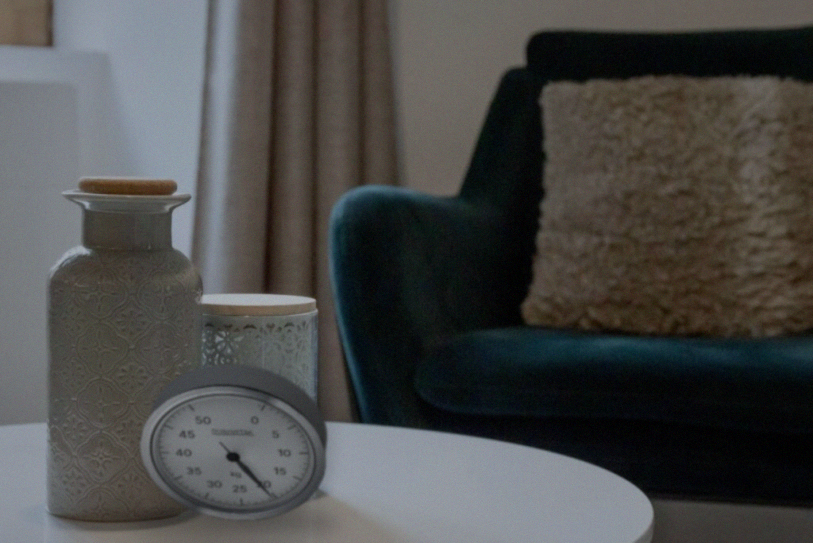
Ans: kg 20
